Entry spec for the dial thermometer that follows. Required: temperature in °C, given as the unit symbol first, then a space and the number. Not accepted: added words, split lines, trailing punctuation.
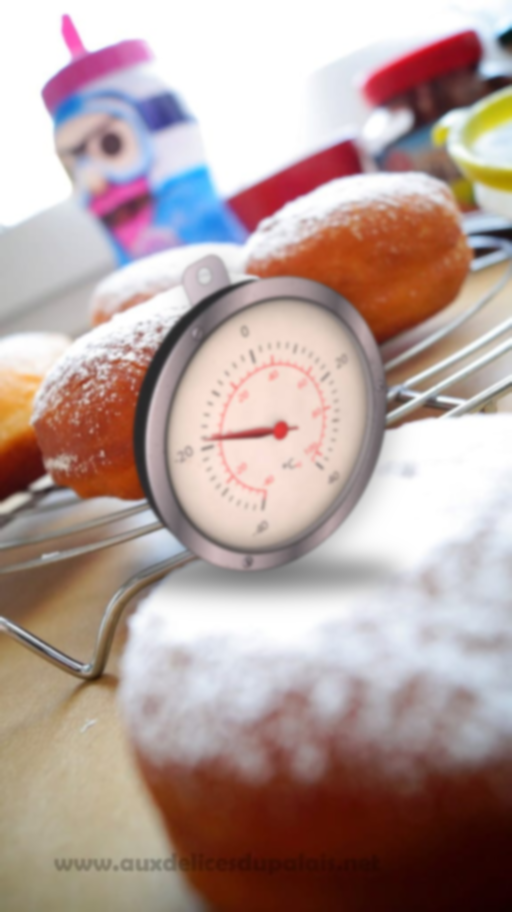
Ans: °C -18
